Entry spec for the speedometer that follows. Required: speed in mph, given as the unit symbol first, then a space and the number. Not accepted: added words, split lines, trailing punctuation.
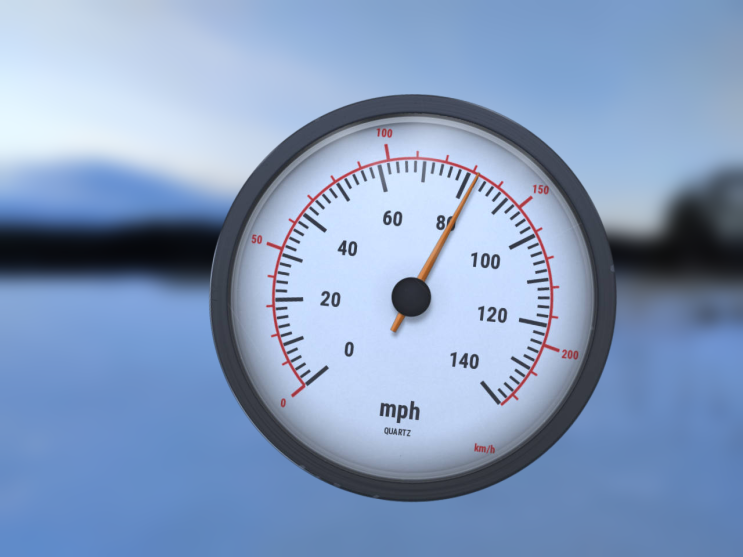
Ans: mph 82
